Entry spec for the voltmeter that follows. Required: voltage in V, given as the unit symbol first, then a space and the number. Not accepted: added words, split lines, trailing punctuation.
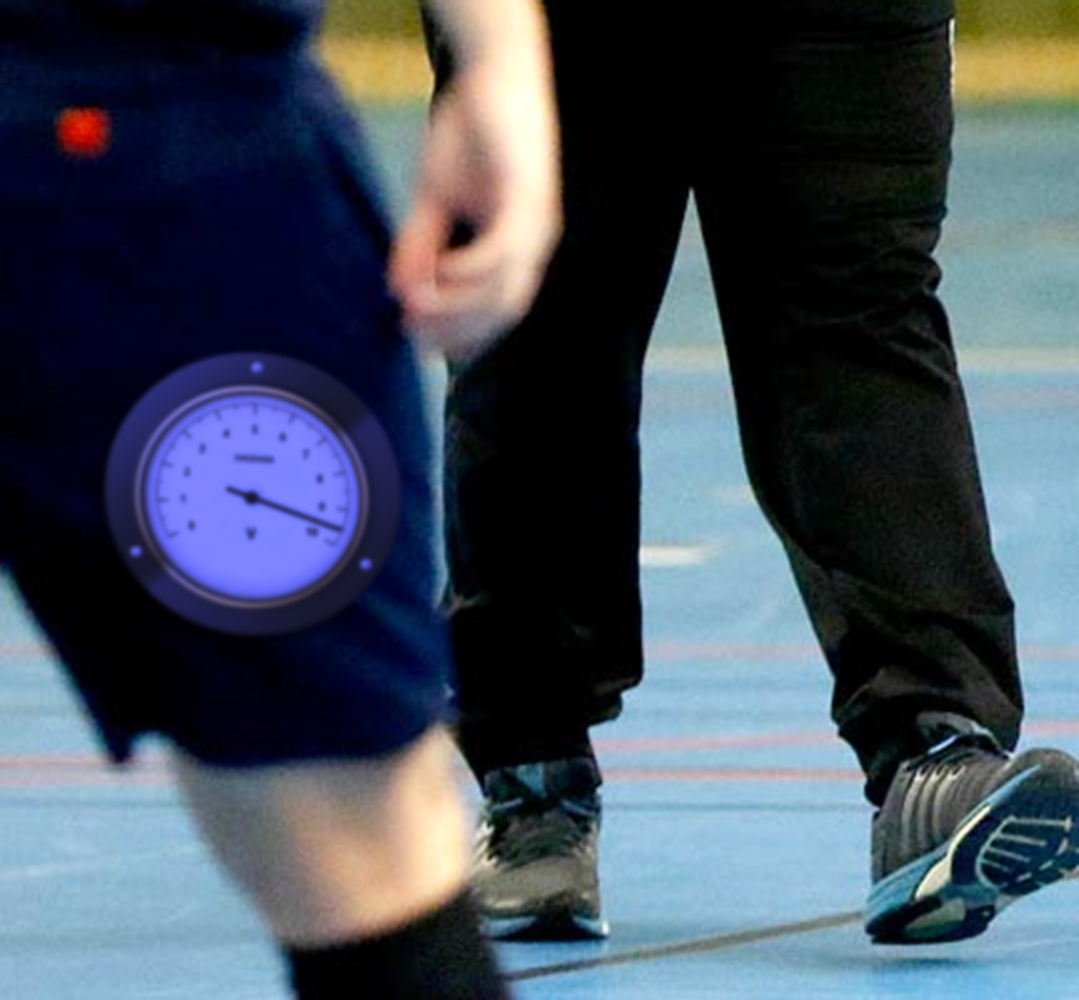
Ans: V 9.5
